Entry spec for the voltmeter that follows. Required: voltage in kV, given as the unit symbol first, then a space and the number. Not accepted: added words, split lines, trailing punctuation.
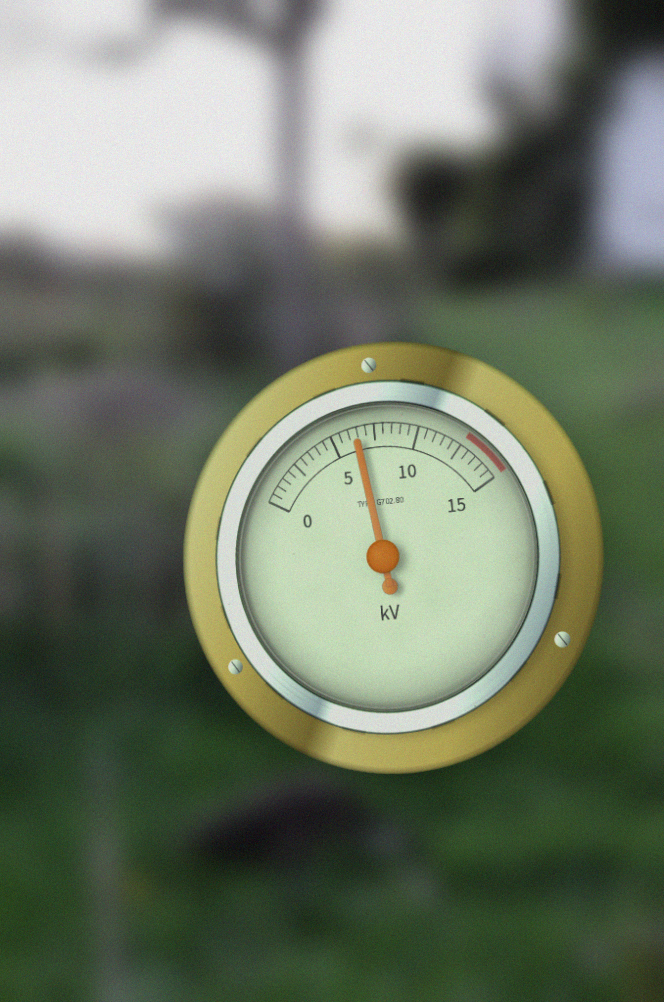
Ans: kV 6.5
